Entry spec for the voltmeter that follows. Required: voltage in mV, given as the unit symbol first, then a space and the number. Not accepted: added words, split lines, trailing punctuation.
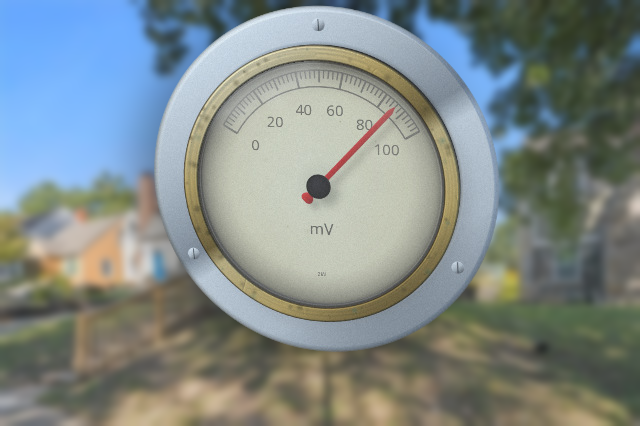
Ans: mV 86
